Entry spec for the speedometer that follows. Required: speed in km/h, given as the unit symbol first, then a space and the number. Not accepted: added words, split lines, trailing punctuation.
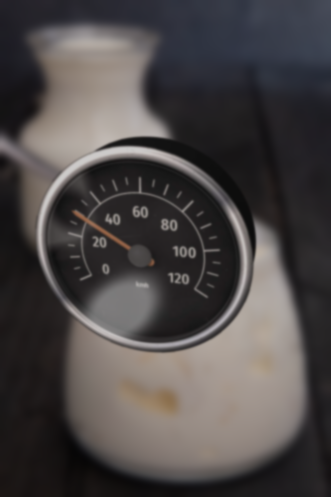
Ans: km/h 30
